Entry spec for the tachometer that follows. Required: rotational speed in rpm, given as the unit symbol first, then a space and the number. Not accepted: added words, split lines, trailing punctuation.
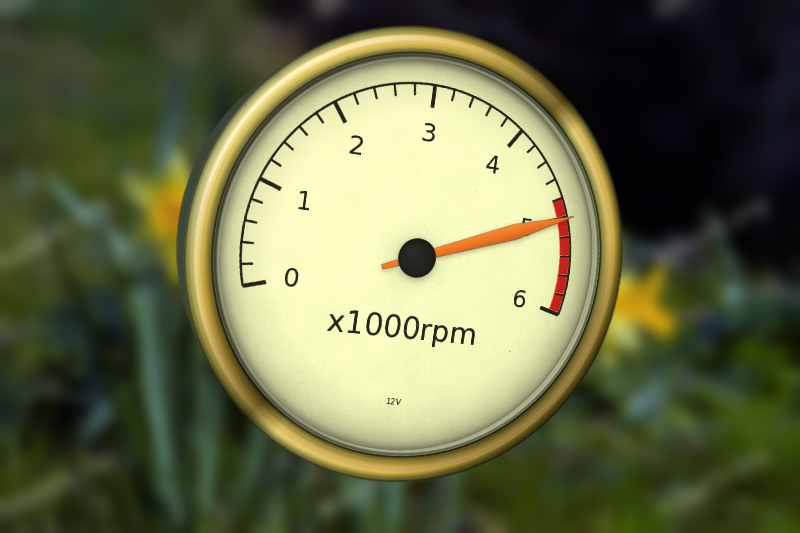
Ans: rpm 5000
